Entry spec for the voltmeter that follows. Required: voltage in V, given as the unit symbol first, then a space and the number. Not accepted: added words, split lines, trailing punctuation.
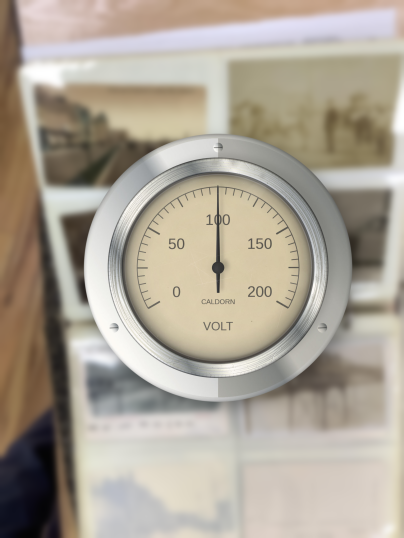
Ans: V 100
